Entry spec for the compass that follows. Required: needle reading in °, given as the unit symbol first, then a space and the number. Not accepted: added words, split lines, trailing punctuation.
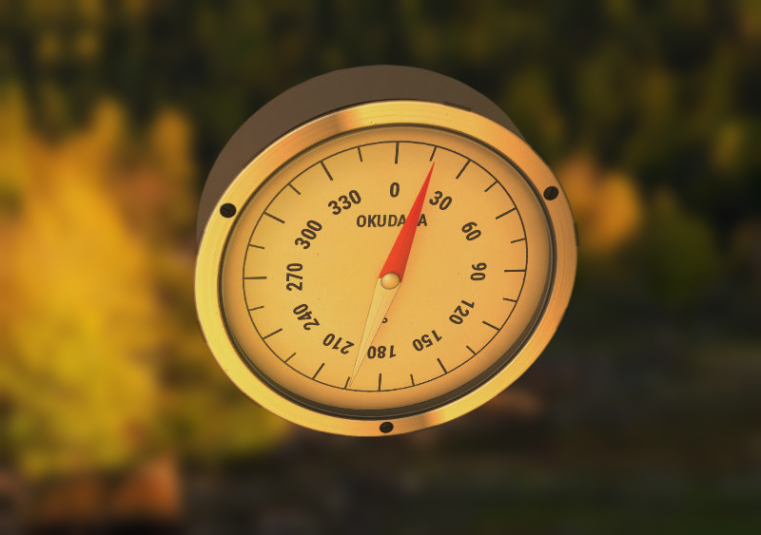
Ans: ° 15
